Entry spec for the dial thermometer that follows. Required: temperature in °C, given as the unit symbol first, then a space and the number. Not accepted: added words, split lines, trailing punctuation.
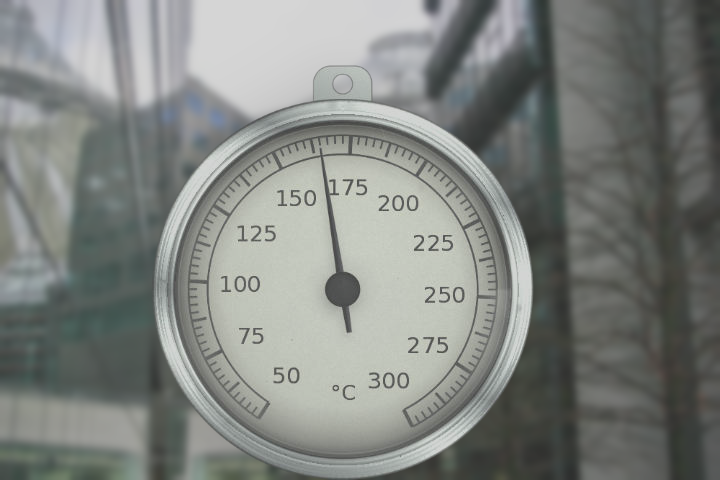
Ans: °C 165
